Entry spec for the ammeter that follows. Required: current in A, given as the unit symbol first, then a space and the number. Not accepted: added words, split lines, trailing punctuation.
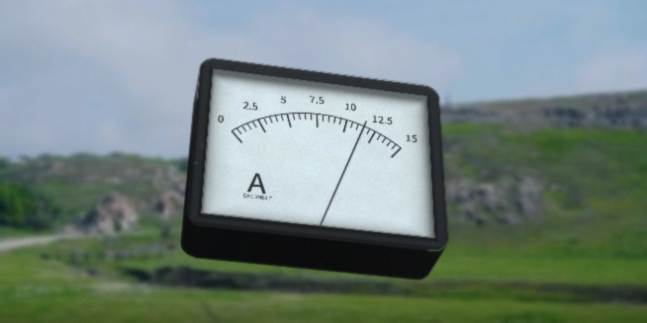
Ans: A 11.5
